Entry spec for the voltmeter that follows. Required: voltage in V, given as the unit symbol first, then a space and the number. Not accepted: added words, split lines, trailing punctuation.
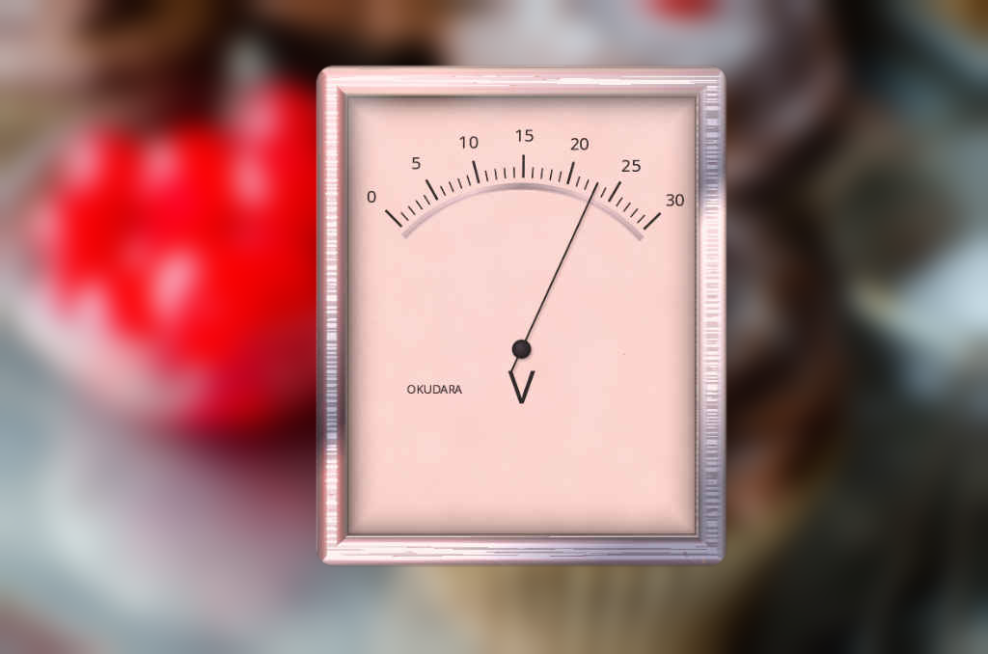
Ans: V 23
